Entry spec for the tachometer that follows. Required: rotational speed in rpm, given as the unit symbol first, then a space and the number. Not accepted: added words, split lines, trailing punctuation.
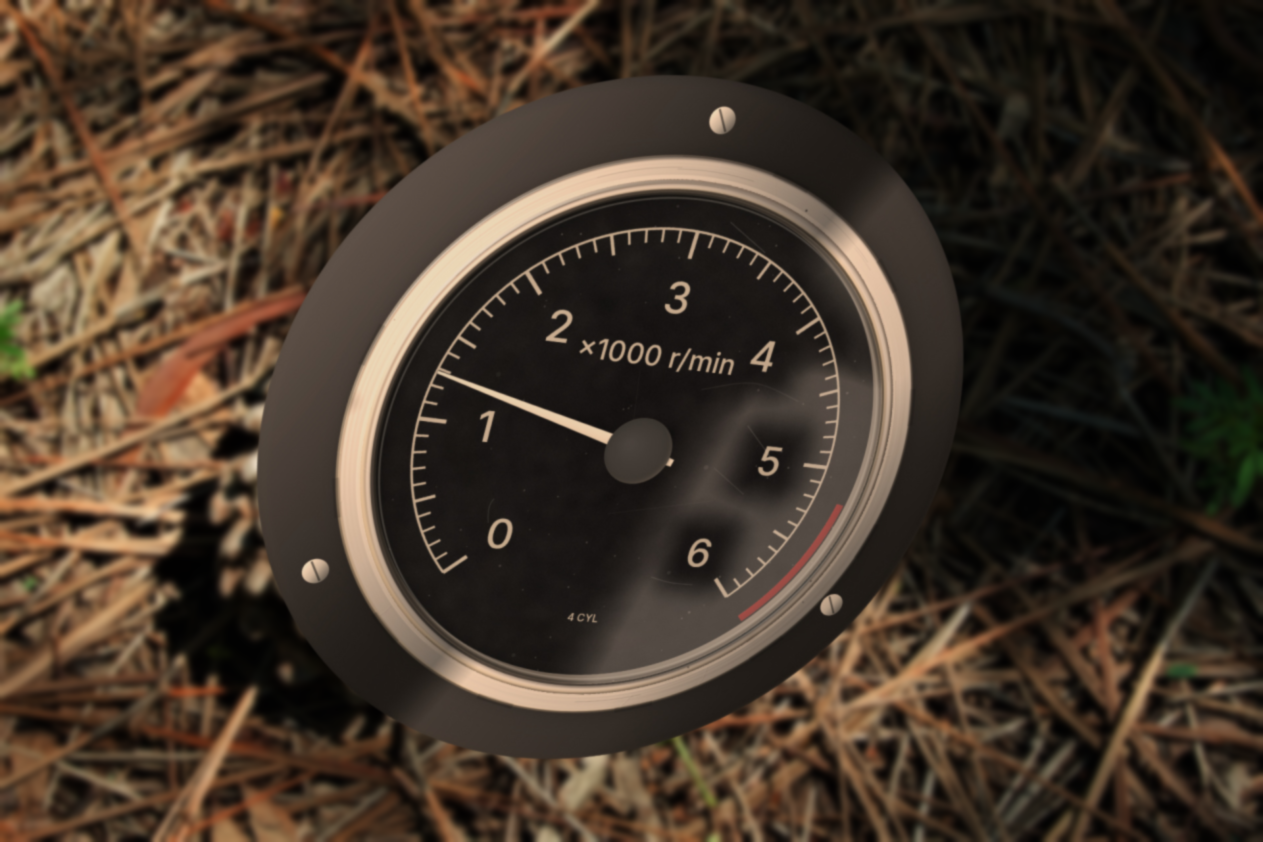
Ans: rpm 1300
